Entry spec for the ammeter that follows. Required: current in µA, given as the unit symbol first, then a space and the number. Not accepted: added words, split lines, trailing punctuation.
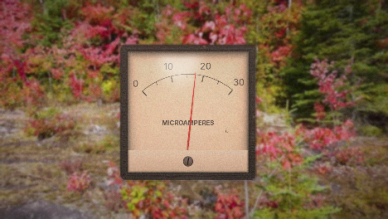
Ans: µA 17.5
